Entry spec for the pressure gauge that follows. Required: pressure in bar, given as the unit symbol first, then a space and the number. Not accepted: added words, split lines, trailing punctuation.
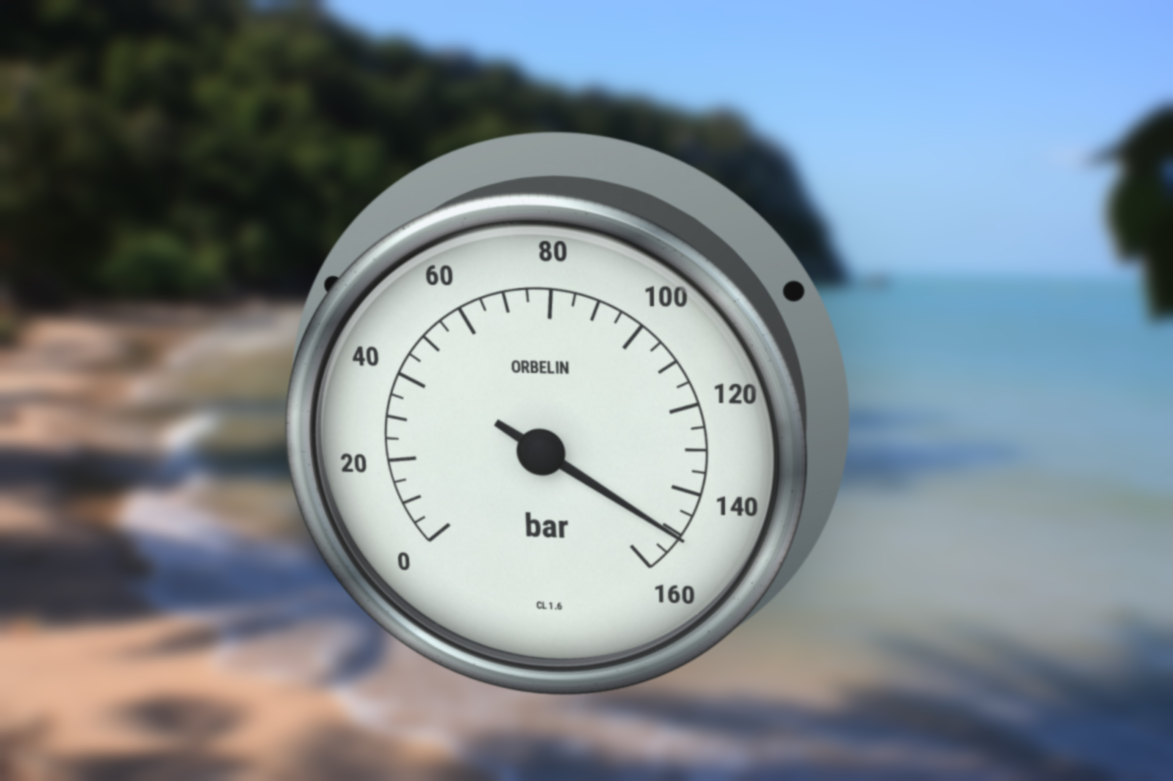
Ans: bar 150
